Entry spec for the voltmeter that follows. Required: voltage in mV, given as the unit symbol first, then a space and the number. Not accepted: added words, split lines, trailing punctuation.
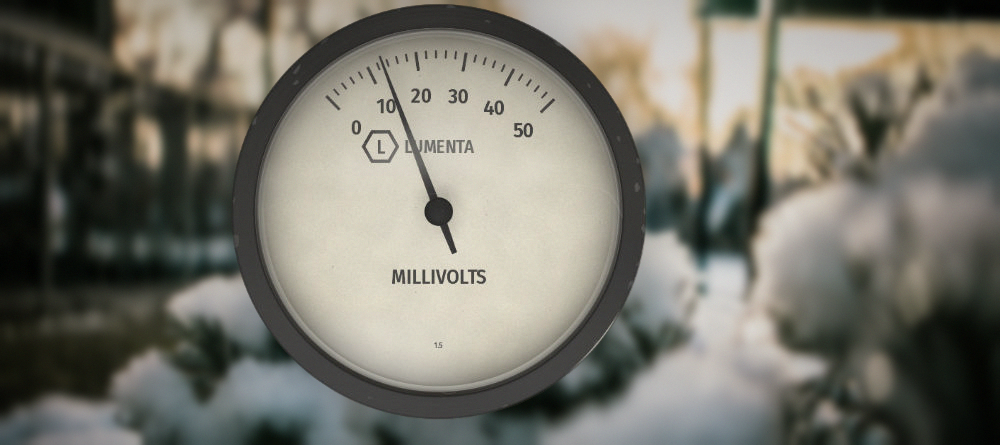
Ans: mV 13
